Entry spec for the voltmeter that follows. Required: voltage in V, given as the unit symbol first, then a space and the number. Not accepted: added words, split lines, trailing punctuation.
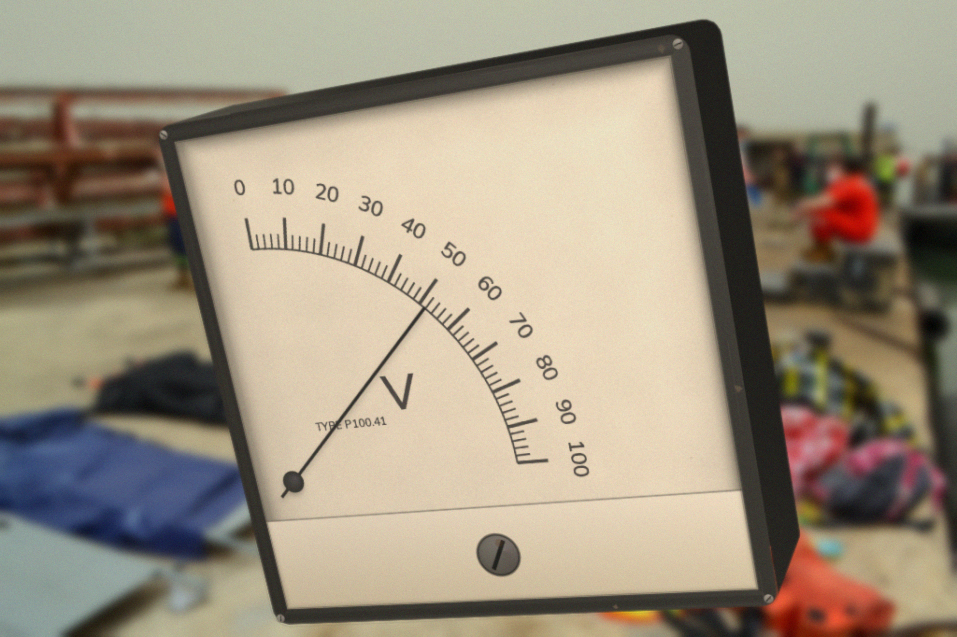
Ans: V 52
